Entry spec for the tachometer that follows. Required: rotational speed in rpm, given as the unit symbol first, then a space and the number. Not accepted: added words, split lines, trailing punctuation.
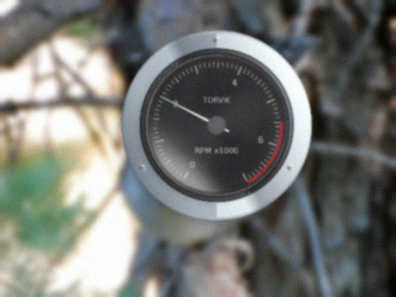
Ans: rpm 2000
